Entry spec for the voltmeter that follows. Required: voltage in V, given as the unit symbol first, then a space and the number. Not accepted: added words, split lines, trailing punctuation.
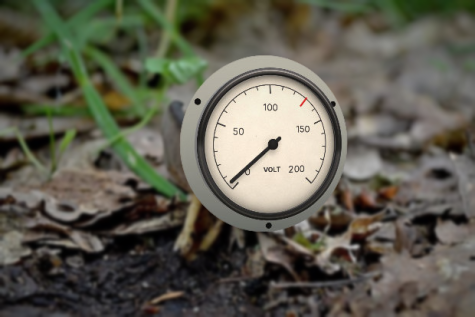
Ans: V 5
